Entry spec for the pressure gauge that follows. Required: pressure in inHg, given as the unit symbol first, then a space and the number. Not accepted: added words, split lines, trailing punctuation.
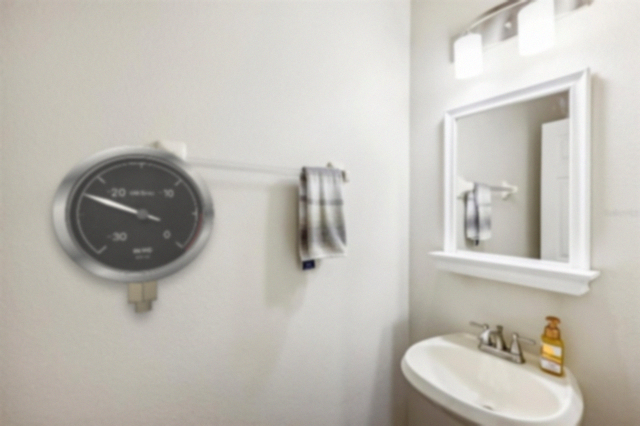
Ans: inHg -22.5
